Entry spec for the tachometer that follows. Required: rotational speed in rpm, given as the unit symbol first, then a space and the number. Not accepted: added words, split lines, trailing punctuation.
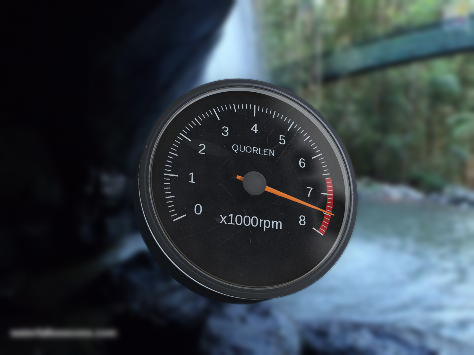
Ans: rpm 7500
